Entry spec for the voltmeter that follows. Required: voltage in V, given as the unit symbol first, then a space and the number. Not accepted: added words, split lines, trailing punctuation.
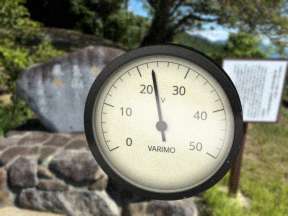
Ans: V 23
